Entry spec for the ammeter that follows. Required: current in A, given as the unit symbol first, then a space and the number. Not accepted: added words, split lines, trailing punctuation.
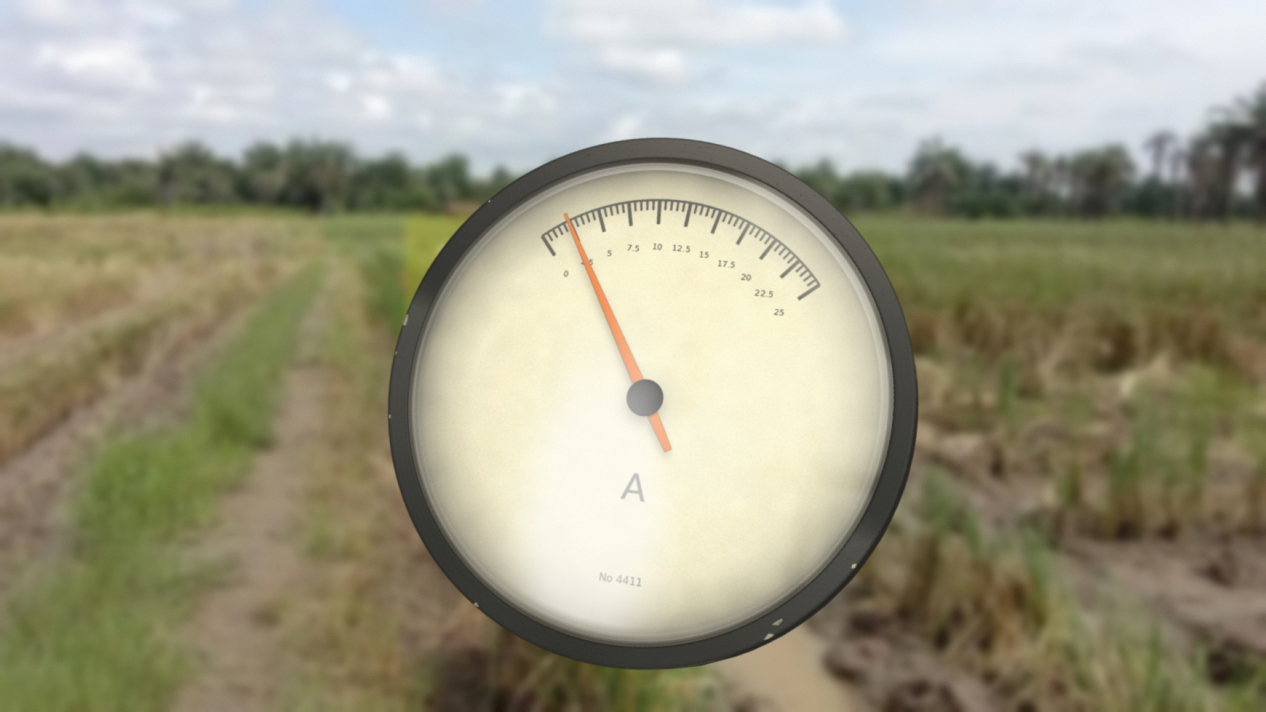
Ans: A 2.5
